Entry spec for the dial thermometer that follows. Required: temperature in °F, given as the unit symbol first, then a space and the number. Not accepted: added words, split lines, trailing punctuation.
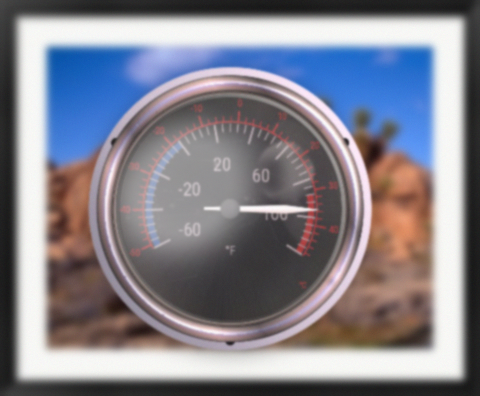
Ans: °F 96
